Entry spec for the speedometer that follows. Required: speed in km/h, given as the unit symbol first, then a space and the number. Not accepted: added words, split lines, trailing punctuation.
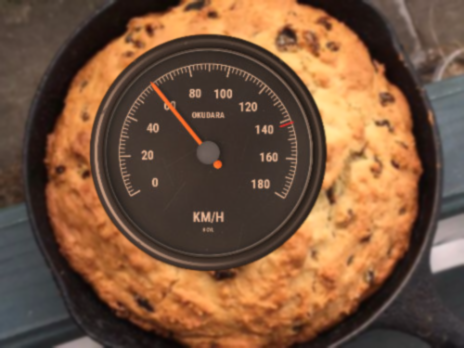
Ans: km/h 60
